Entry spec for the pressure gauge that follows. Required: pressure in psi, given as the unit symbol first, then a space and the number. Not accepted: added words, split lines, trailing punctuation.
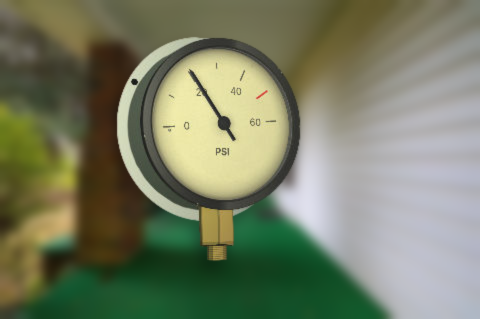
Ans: psi 20
